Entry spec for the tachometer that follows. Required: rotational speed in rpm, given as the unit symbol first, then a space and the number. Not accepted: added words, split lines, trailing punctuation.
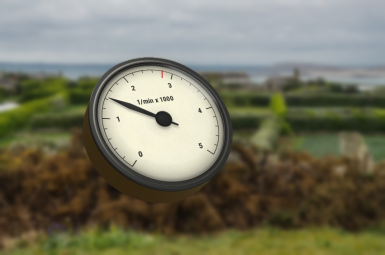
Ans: rpm 1400
